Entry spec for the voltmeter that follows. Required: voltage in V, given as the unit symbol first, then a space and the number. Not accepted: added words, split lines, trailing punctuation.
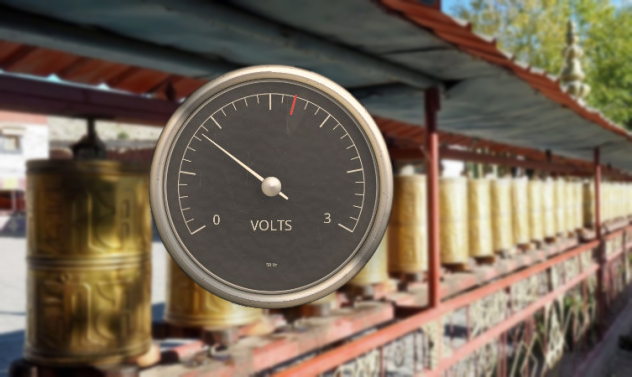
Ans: V 0.85
